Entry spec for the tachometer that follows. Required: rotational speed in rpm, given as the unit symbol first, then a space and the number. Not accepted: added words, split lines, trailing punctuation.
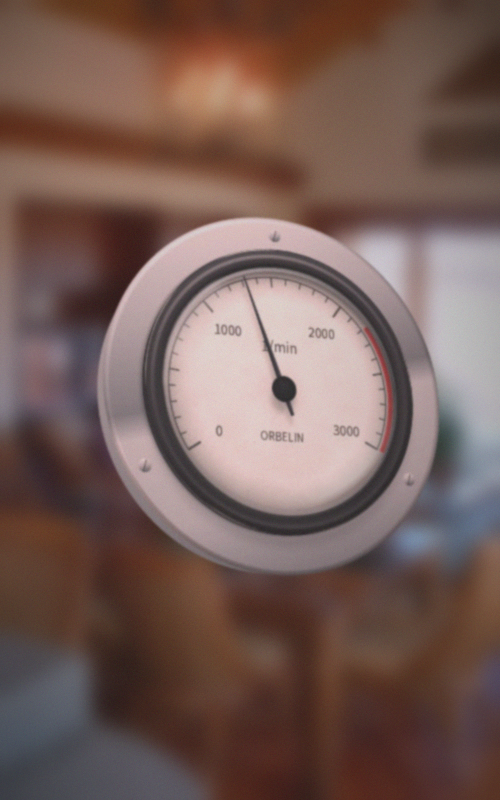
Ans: rpm 1300
